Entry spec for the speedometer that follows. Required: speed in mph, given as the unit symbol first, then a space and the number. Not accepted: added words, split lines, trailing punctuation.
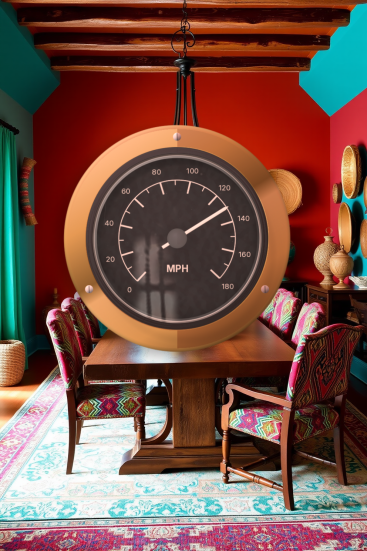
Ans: mph 130
